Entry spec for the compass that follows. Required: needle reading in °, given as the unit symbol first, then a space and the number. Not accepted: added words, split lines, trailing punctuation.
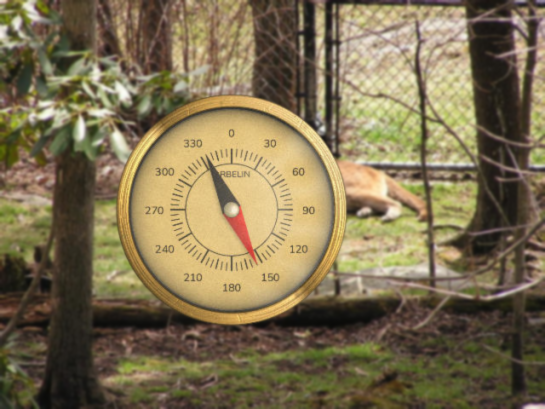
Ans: ° 155
